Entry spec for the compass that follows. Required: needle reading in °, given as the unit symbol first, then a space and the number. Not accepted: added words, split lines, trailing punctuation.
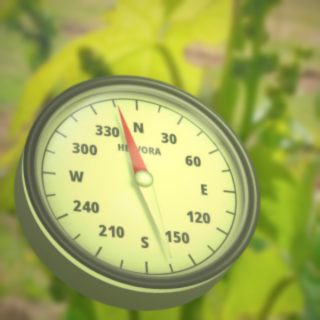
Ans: ° 345
